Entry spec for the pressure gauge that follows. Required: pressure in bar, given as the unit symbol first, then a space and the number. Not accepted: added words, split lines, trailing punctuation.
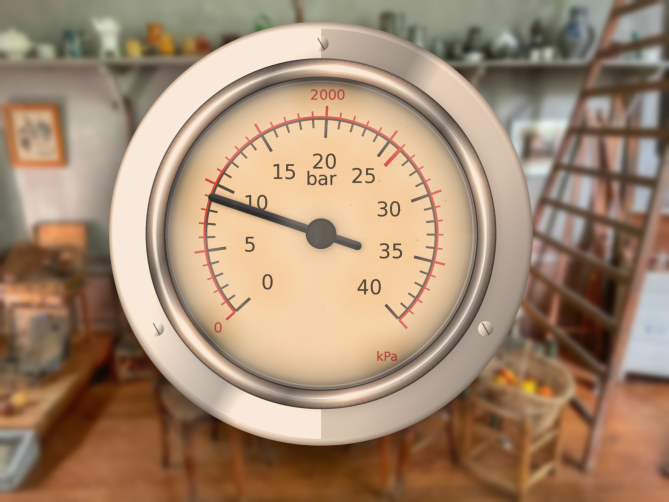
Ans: bar 9
